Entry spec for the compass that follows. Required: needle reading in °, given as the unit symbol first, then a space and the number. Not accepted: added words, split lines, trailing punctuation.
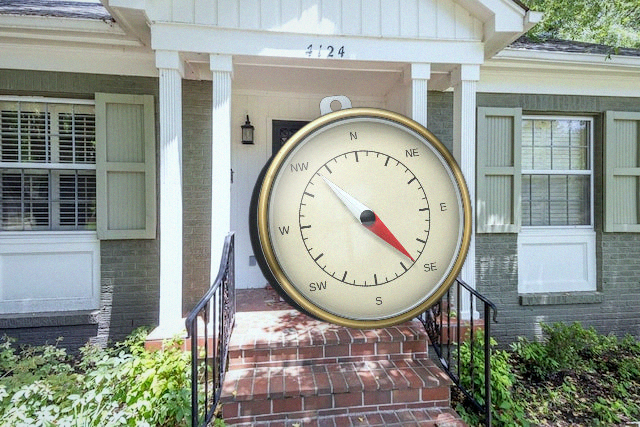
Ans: ° 140
